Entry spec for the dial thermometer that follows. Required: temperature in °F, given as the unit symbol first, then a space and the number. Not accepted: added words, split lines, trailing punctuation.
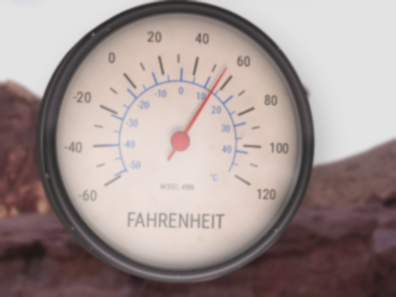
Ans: °F 55
